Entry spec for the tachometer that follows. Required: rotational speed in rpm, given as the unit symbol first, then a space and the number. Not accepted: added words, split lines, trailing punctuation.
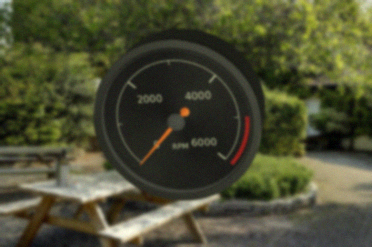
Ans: rpm 0
